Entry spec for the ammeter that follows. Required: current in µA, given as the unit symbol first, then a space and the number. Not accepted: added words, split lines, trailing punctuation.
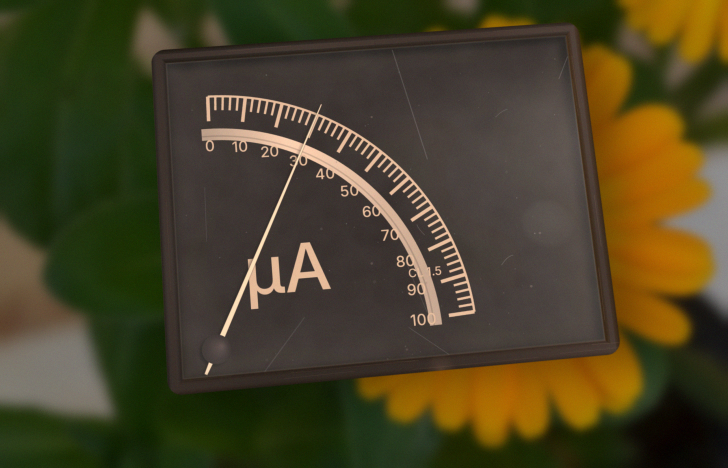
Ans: µA 30
